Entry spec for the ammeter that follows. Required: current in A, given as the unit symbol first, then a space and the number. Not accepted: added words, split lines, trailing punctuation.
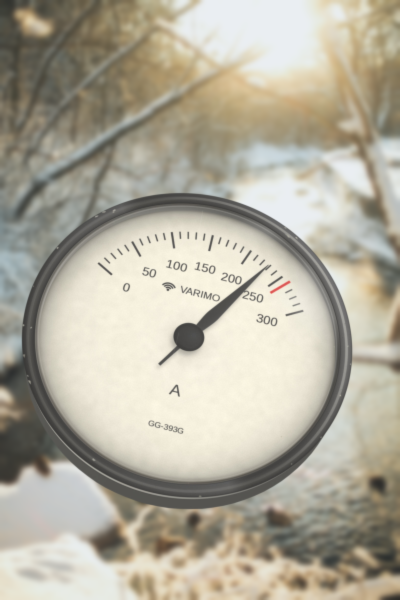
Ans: A 230
